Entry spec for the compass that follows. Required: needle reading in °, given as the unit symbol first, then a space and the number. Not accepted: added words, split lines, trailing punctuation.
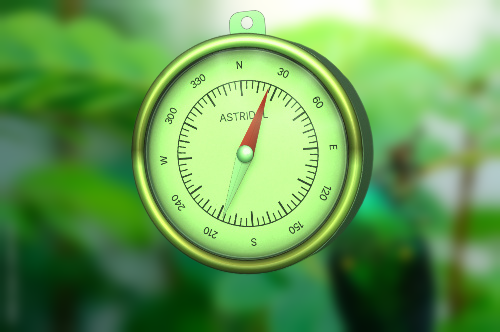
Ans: ° 25
